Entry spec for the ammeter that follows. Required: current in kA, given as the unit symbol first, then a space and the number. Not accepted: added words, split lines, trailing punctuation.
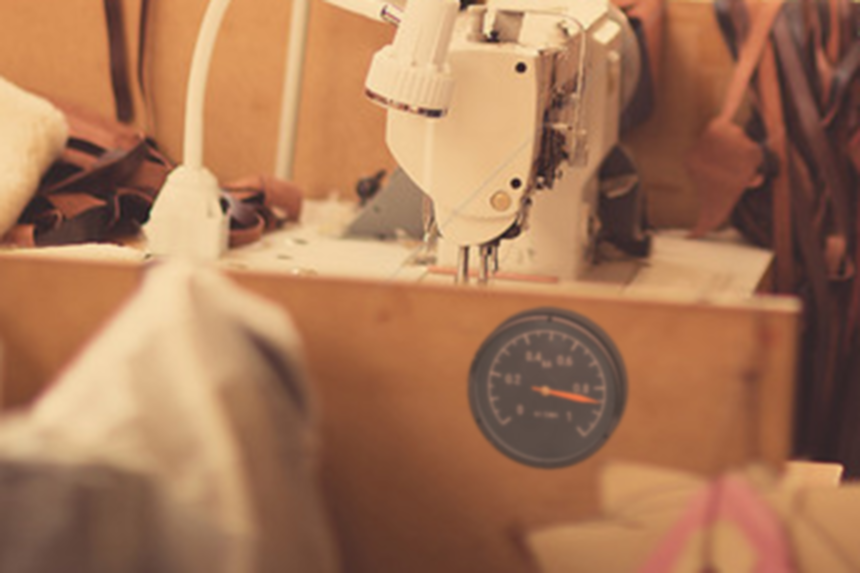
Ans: kA 0.85
